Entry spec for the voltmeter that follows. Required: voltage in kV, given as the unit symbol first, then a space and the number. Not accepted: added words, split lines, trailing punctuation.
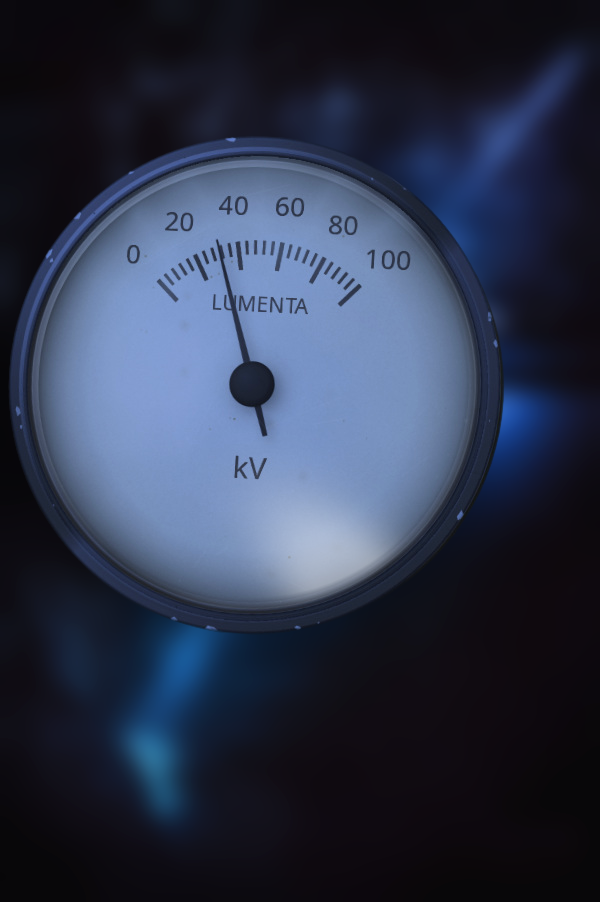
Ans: kV 32
